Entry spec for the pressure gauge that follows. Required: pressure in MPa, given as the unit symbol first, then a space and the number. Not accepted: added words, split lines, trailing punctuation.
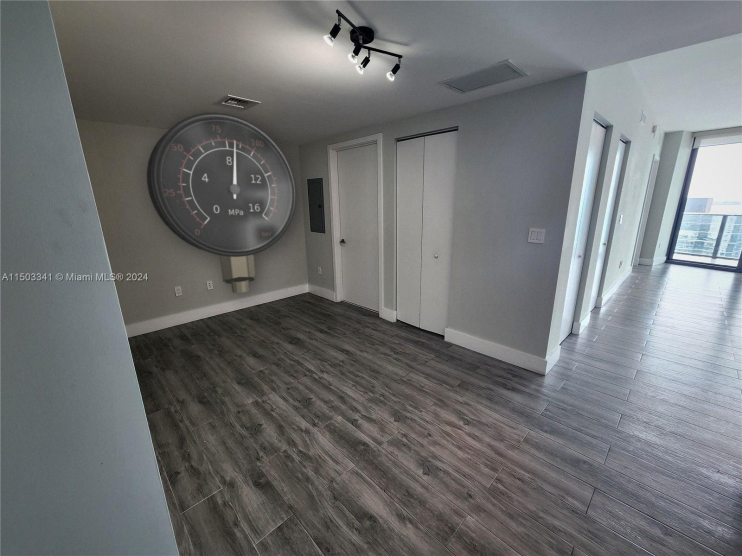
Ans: MPa 8.5
